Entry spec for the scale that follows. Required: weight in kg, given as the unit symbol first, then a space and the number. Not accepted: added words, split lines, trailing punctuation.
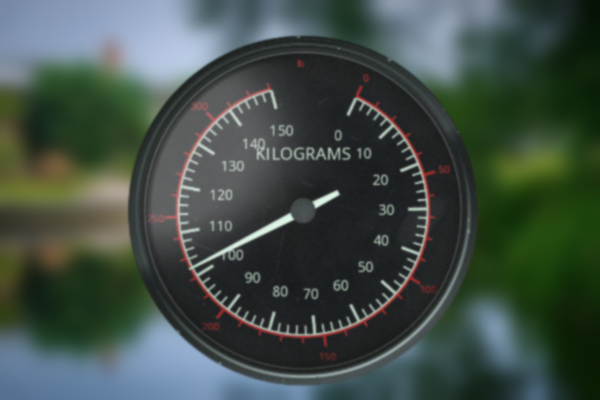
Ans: kg 102
